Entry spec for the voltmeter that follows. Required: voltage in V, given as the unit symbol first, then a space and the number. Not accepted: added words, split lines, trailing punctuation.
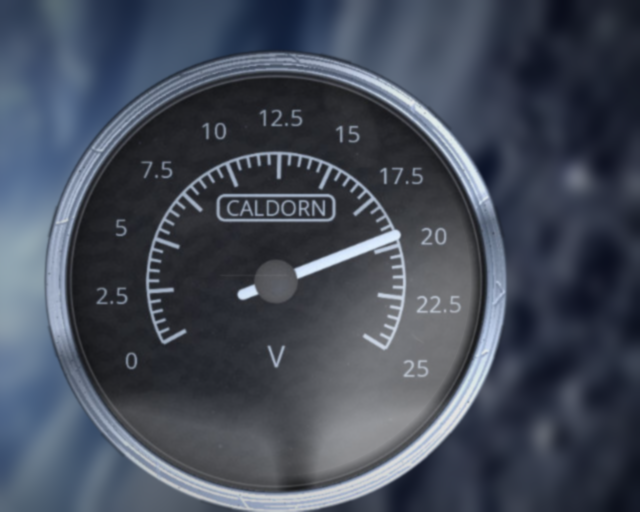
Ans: V 19.5
